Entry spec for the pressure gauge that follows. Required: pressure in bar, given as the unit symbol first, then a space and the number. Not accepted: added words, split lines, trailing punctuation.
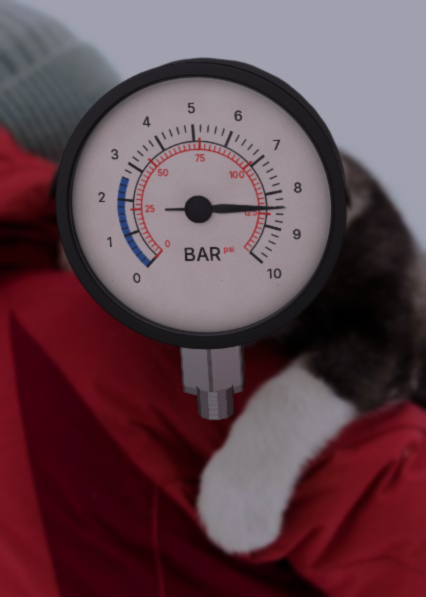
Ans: bar 8.4
